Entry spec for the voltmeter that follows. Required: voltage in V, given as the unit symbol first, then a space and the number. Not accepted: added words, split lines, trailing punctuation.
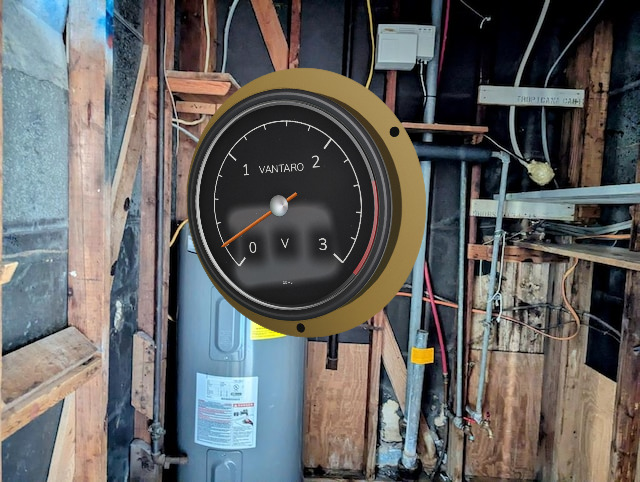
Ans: V 0.2
